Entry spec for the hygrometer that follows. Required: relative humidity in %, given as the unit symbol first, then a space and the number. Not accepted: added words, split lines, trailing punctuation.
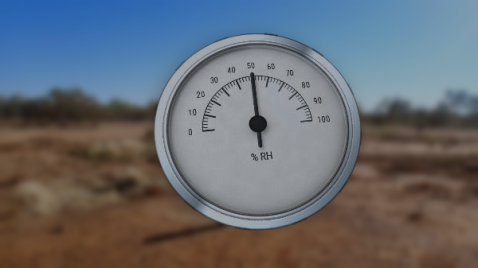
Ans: % 50
